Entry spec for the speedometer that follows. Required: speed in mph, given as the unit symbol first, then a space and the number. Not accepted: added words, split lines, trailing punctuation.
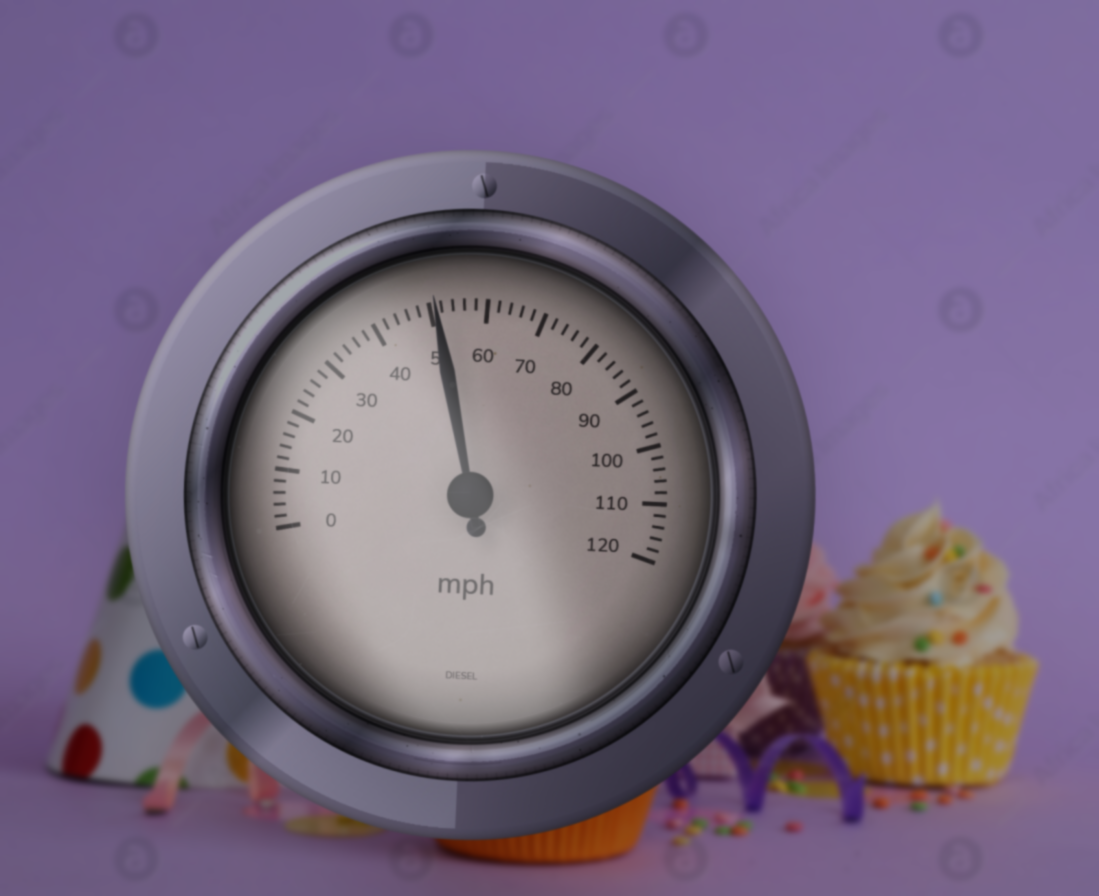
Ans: mph 51
